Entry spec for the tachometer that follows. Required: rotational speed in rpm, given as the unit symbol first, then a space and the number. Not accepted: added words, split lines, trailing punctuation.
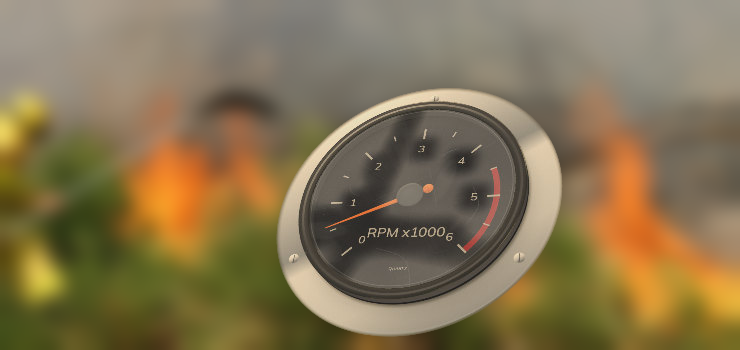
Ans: rpm 500
